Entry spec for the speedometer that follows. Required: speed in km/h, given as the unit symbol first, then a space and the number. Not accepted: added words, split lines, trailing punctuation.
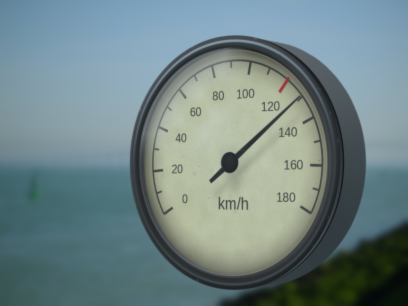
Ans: km/h 130
